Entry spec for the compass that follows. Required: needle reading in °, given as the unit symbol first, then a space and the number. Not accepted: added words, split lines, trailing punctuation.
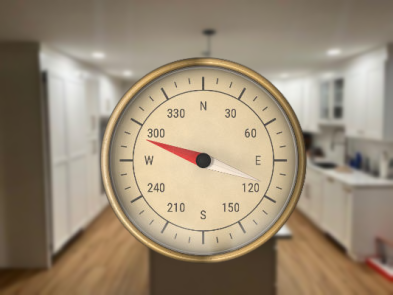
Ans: ° 290
